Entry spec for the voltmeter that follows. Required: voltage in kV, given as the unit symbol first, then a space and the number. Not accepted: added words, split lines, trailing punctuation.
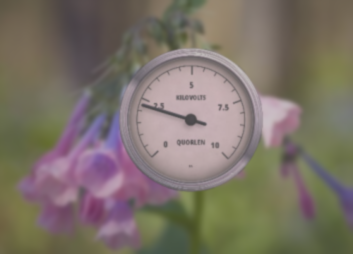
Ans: kV 2.25
